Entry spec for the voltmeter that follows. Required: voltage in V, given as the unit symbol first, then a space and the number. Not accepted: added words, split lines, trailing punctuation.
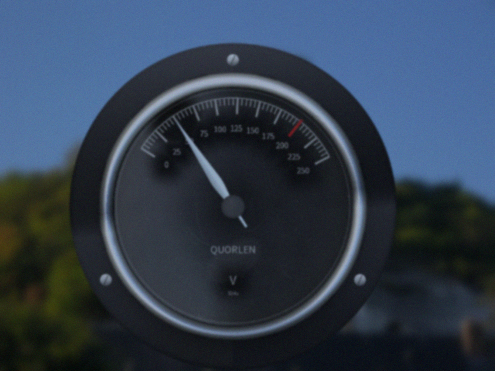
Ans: V 50
